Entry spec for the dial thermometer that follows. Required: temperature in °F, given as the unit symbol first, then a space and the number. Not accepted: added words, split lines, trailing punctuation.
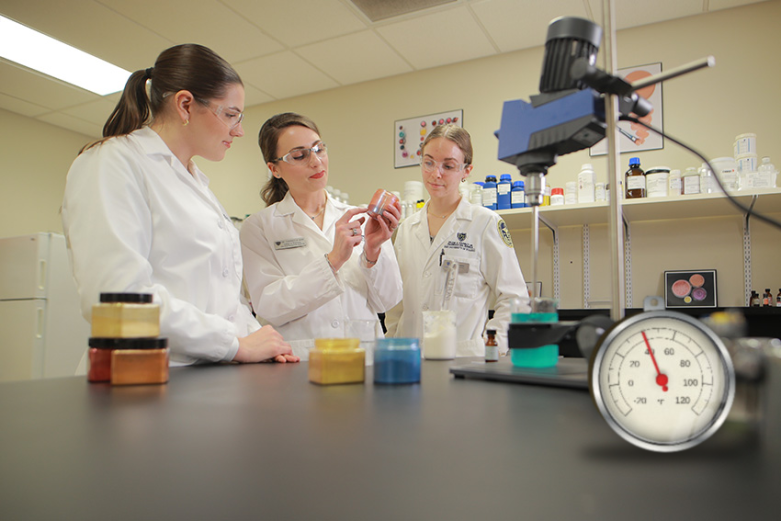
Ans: °F 40
